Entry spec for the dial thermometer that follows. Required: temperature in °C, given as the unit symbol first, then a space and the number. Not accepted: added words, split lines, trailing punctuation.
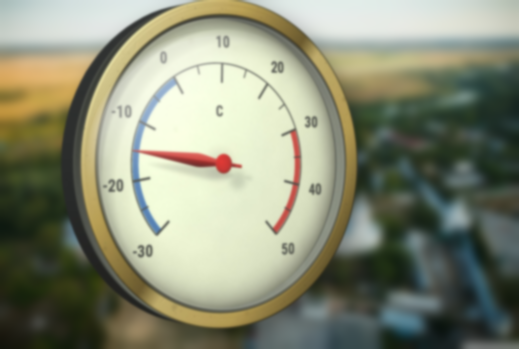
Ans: °C -15
